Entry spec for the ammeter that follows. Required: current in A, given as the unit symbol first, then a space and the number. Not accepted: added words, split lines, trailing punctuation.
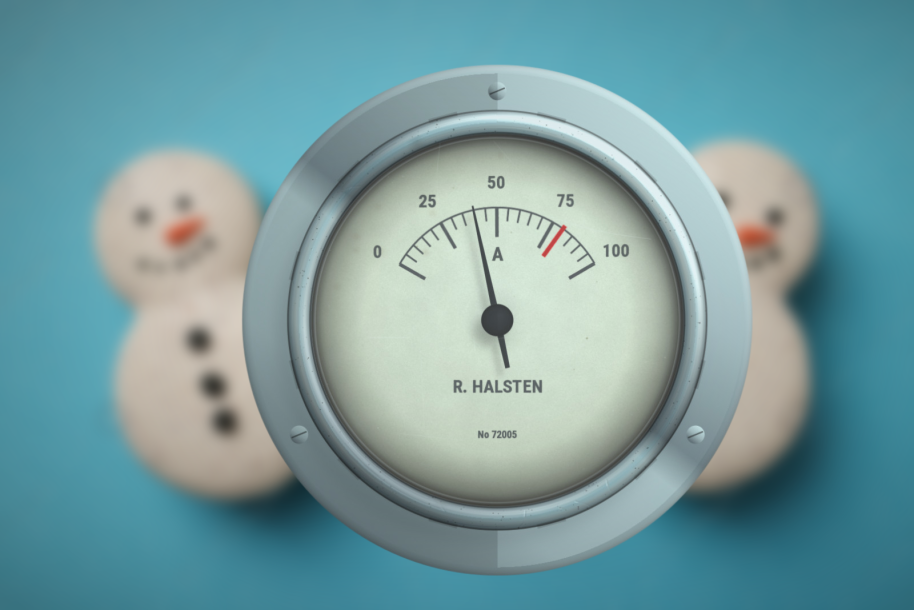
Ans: A 40
